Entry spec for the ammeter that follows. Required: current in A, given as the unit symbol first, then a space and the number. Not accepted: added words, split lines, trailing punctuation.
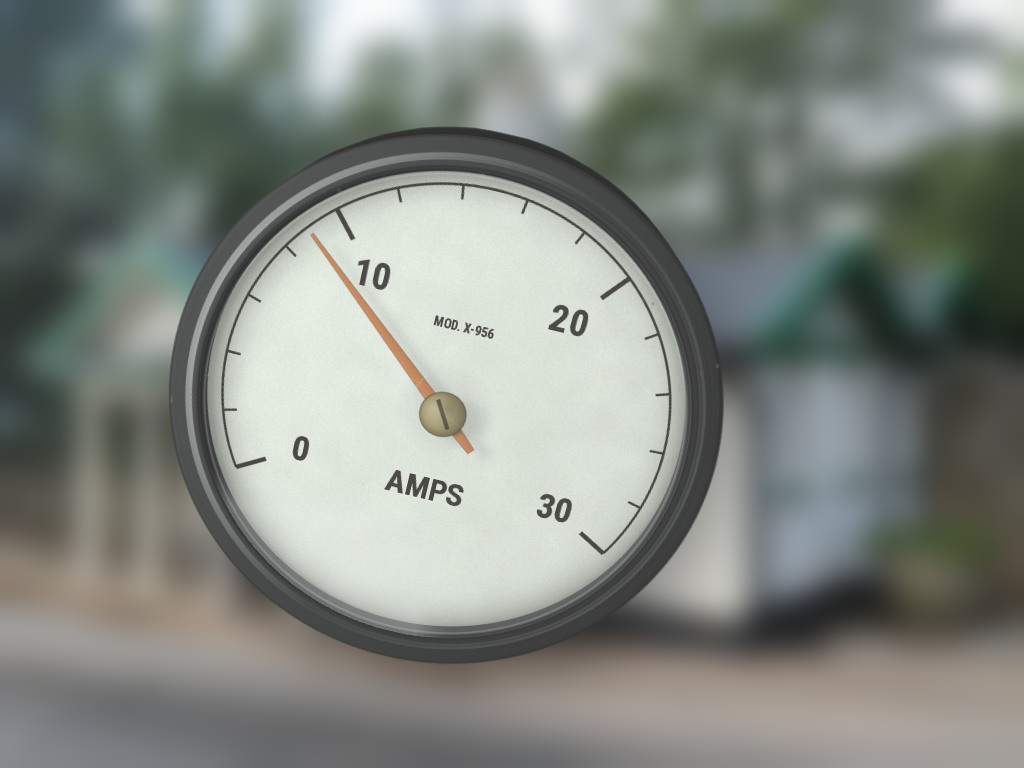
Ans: A 9
